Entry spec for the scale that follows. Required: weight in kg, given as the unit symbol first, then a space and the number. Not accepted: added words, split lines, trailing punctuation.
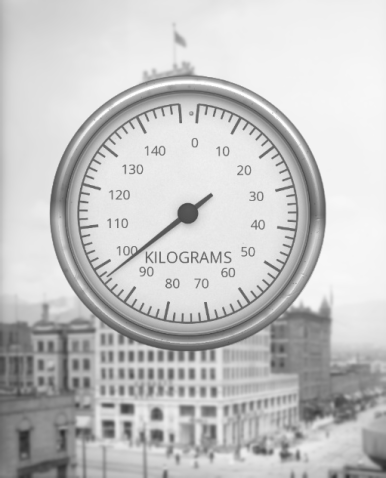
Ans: kg 97
